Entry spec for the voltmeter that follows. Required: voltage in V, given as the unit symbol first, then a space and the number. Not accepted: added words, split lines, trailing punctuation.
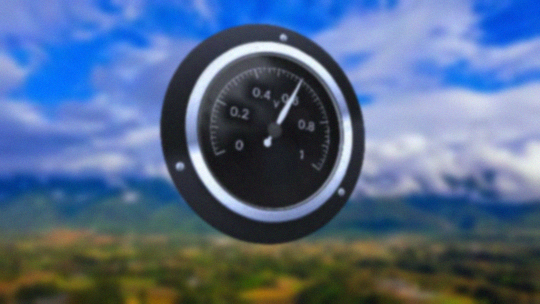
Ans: V 0.6
